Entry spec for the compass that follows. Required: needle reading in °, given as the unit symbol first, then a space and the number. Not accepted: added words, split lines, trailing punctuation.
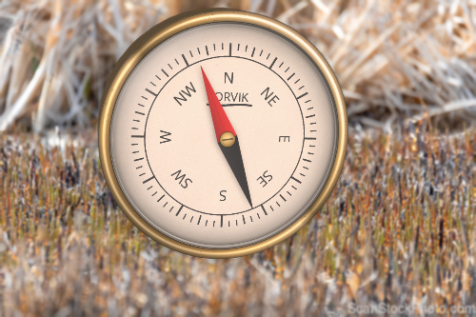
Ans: ° 337.5
